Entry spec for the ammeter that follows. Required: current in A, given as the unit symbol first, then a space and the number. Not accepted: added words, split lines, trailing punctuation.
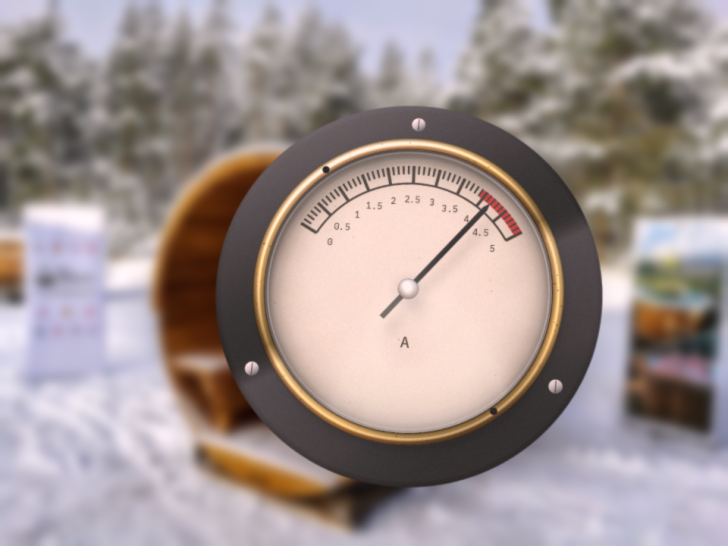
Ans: A 4.2
